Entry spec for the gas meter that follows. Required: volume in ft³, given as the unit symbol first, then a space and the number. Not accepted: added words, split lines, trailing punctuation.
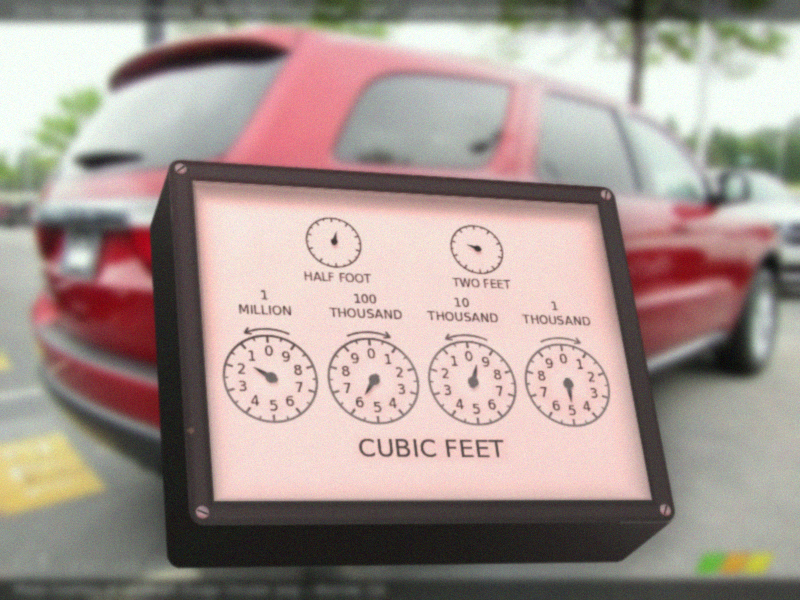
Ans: ft³ 159500
